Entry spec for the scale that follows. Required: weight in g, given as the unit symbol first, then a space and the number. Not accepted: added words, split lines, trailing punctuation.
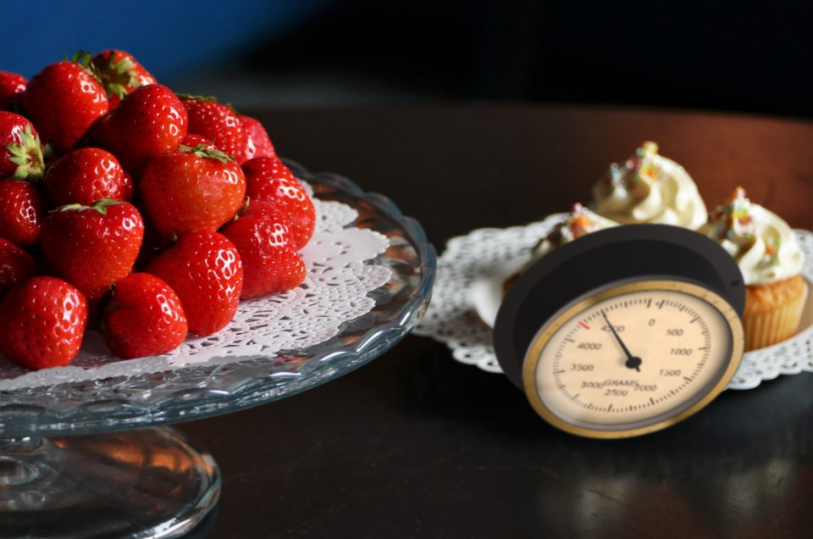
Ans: g 4500
